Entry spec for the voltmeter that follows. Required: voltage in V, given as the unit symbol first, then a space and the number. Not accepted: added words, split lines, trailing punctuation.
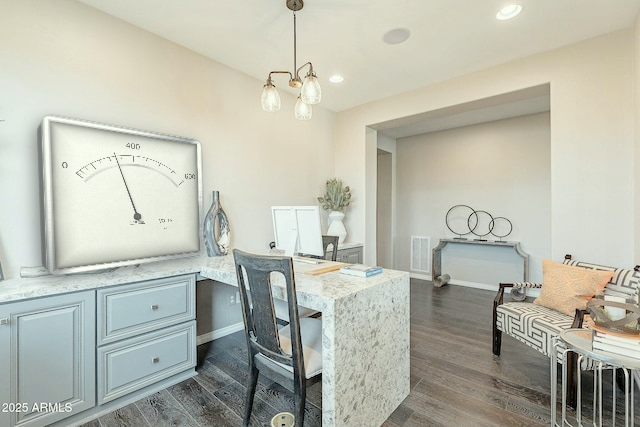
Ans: V 325
